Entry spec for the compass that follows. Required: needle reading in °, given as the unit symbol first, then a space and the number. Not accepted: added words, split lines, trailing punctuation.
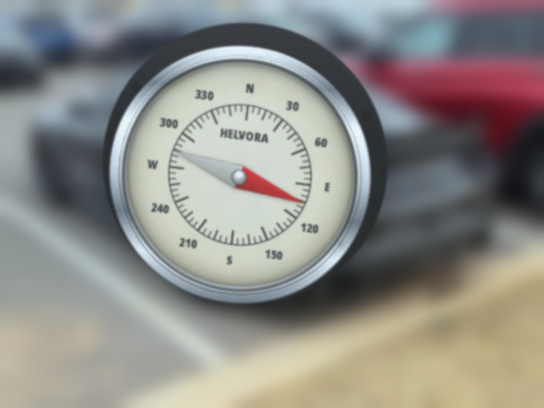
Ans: ° 105
